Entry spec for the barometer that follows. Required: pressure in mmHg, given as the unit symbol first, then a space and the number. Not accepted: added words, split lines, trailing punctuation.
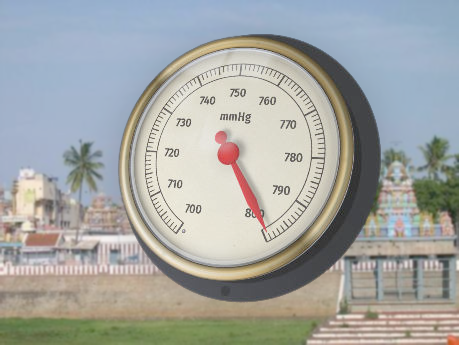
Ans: mmHg 799
